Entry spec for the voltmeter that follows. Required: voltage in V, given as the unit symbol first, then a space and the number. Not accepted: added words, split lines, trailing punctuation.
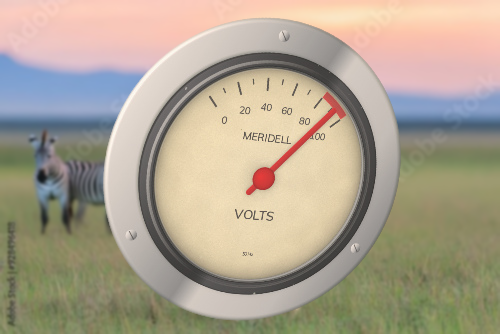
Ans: V 90
